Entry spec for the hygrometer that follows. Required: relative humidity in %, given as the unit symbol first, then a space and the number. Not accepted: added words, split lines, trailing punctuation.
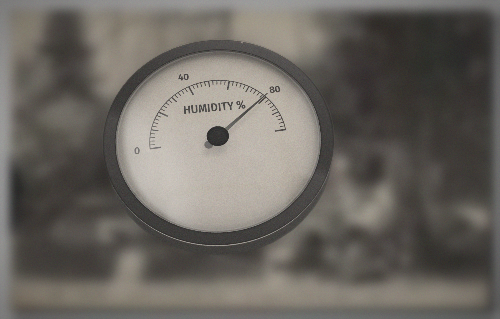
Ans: % 80
